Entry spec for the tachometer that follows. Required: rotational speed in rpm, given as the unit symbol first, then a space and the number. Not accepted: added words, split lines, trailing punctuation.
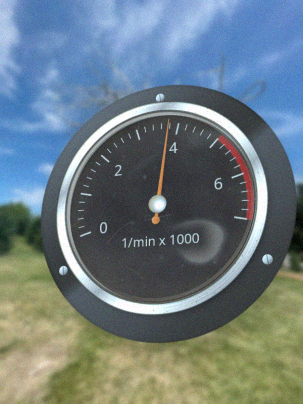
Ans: rpm 3800
